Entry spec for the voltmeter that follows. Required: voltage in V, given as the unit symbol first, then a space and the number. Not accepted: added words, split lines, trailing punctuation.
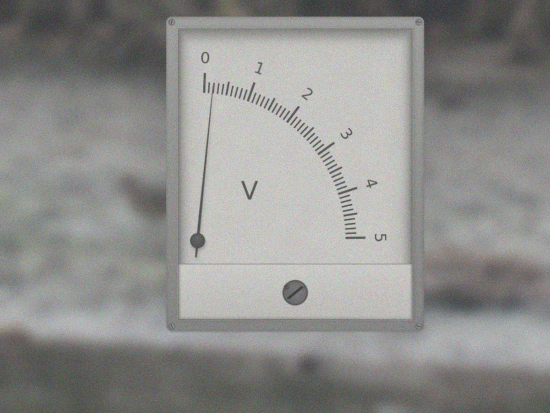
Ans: V 0.2
